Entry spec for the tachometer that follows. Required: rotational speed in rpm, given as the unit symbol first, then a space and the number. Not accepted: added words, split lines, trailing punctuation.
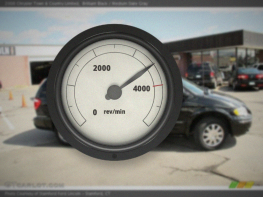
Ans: rpm 3500
